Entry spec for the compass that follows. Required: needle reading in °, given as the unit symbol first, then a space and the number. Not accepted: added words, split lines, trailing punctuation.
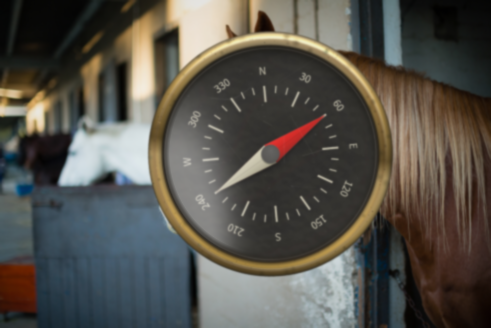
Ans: ° 60
